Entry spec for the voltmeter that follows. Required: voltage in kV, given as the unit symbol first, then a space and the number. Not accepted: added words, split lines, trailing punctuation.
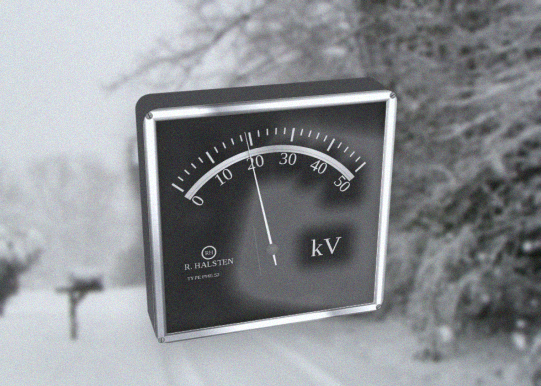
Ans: kV 19
